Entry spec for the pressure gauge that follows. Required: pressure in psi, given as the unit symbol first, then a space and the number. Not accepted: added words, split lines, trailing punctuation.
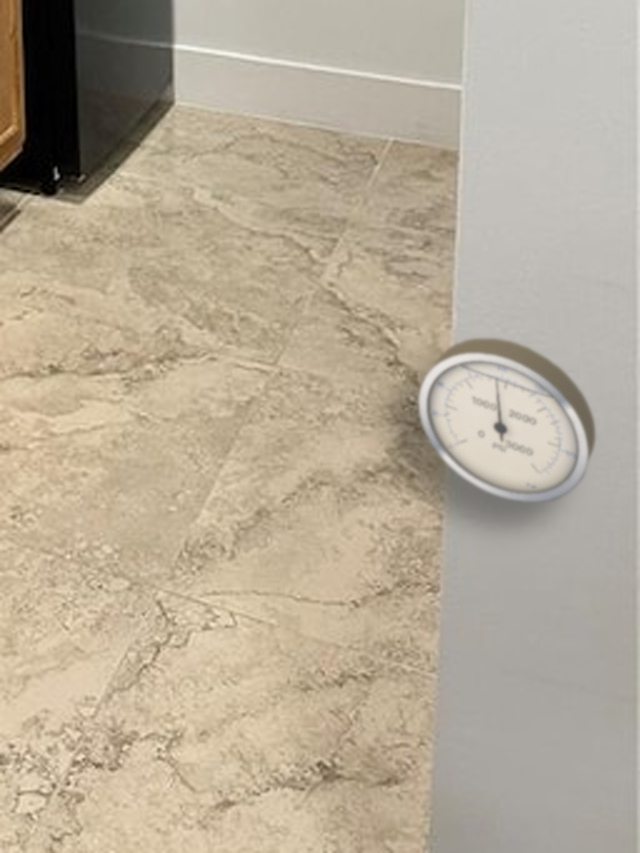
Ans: psi 1400
